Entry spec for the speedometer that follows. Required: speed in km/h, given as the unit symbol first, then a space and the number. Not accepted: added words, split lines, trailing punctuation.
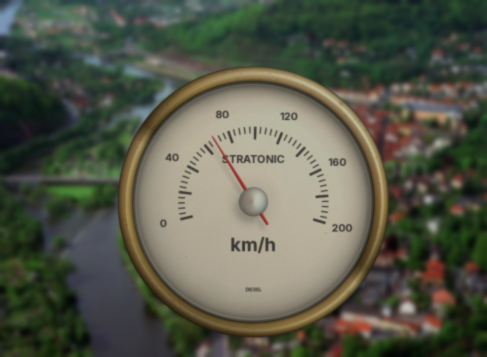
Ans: km/h 68
